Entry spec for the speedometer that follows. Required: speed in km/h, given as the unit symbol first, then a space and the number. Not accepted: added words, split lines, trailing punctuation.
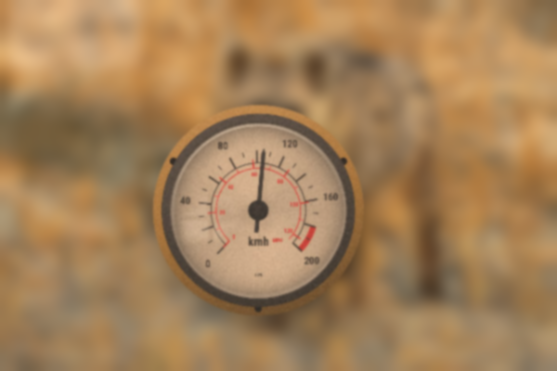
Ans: km/h 105
